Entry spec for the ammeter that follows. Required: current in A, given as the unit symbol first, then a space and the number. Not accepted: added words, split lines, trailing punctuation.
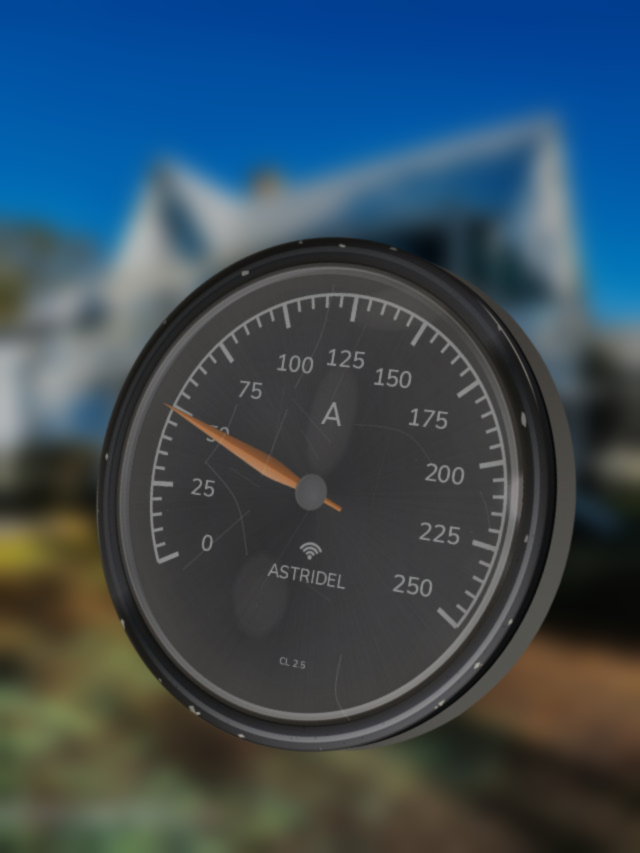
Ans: A 50
